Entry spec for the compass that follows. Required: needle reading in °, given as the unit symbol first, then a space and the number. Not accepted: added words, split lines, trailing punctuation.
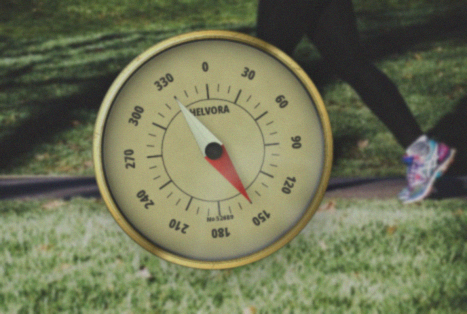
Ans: ° 150
